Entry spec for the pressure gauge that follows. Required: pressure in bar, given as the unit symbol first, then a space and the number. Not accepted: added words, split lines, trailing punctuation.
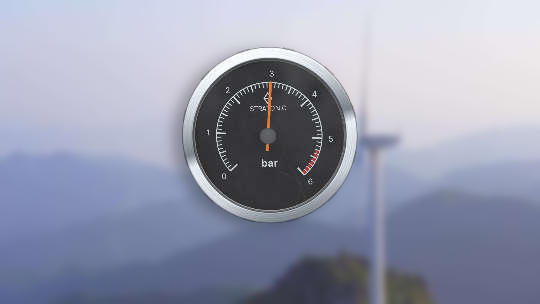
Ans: bar 3
